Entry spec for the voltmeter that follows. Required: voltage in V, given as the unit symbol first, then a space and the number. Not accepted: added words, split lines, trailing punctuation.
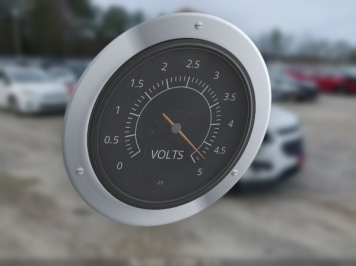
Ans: V 4.8
